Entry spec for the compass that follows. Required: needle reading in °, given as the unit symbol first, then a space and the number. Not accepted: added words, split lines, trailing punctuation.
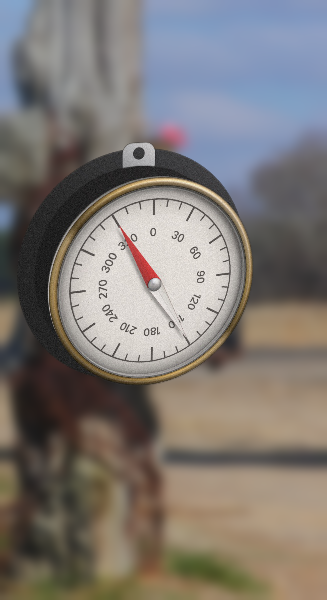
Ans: ° 330
